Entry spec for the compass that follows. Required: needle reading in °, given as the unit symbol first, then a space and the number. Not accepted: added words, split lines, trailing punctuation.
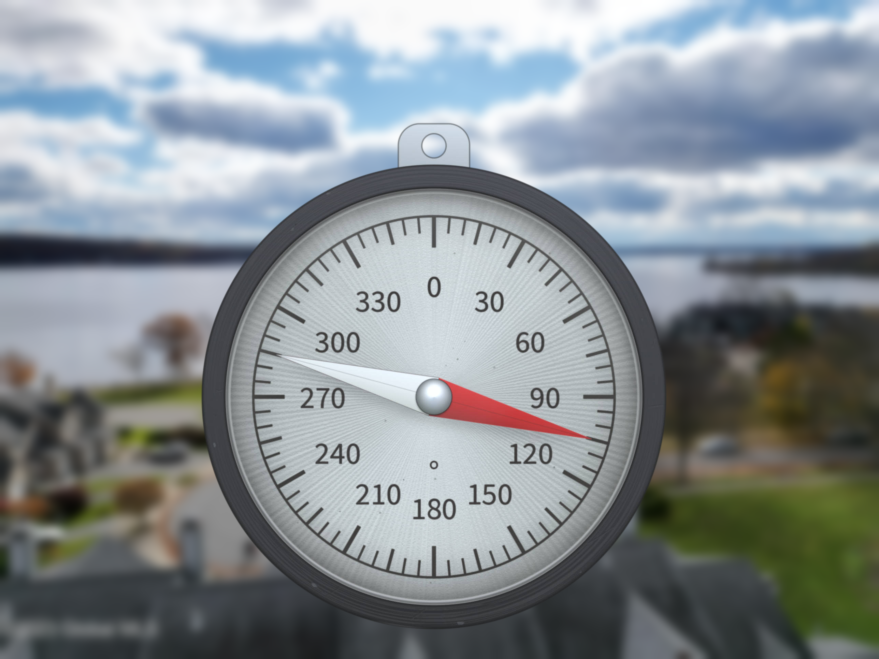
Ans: ° 105
